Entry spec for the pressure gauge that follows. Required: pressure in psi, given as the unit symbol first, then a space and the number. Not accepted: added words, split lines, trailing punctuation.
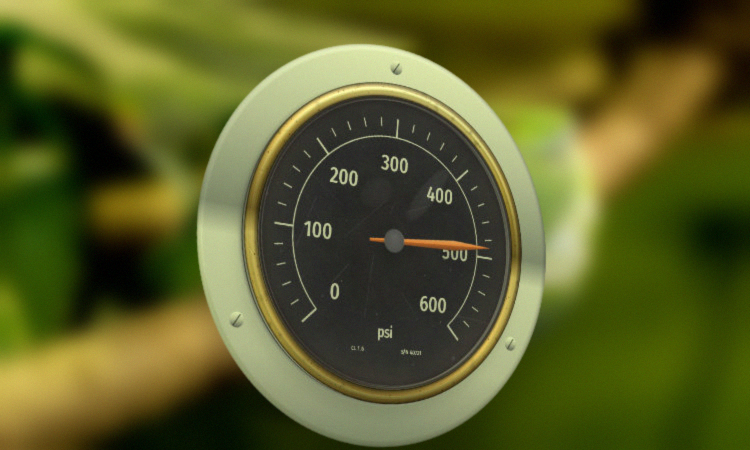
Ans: psi 490
